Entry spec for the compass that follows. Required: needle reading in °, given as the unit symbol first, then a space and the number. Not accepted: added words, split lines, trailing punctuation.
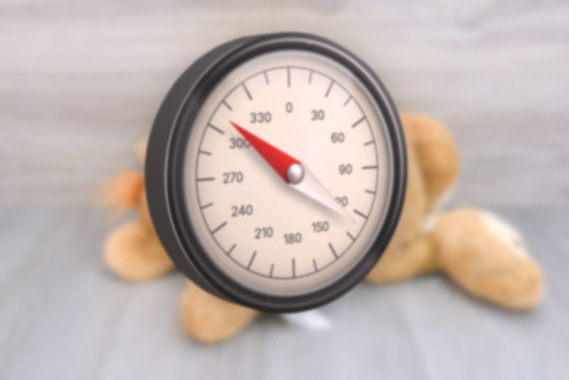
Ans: ° 307.5
